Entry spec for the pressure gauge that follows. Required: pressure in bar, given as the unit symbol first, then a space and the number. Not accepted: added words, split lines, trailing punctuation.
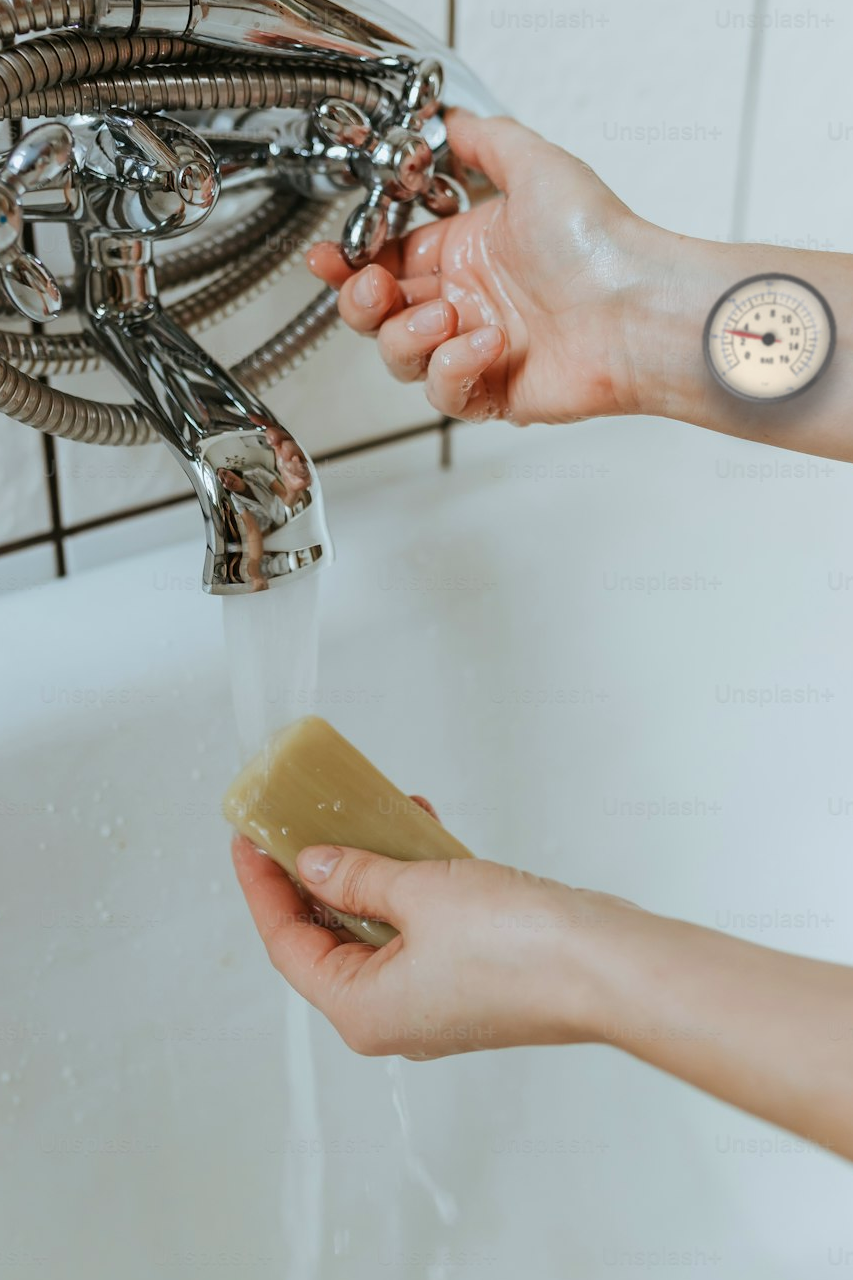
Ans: bar 3
